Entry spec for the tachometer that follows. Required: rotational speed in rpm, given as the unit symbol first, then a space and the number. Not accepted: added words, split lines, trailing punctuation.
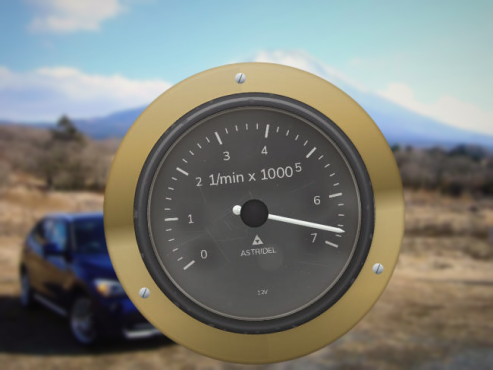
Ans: rpm 6700
